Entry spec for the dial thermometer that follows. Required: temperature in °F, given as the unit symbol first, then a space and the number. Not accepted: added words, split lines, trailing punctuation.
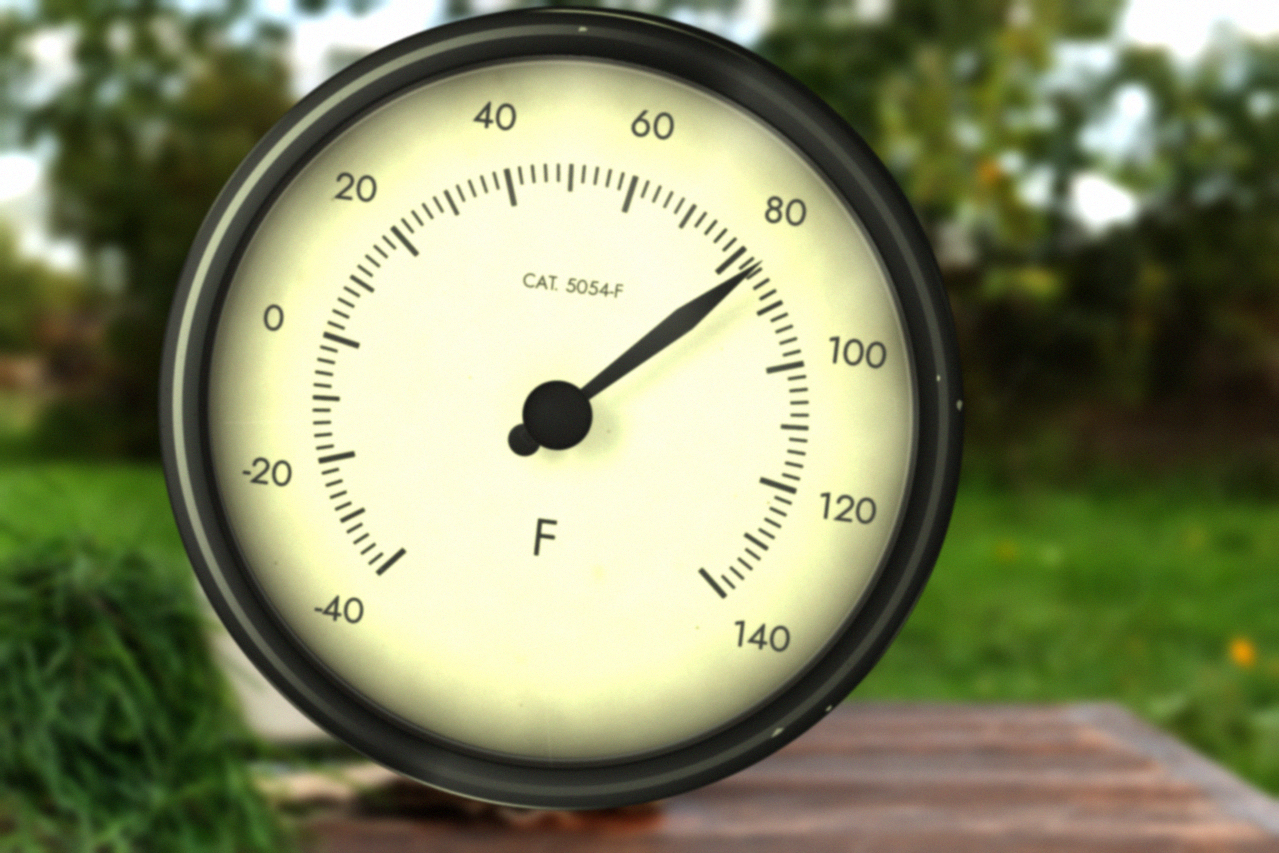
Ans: °F 83
